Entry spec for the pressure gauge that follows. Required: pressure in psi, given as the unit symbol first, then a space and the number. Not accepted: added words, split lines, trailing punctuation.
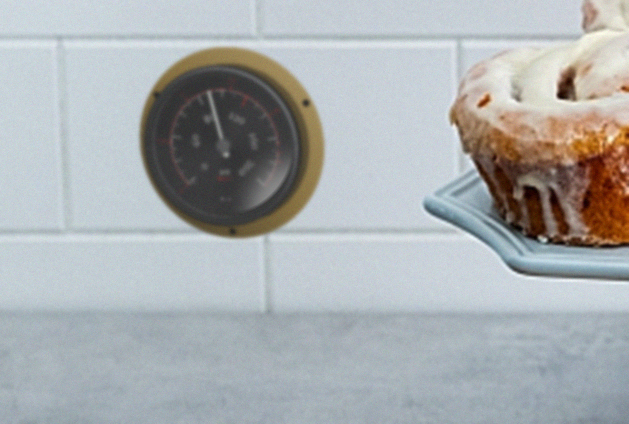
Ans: psi 90
